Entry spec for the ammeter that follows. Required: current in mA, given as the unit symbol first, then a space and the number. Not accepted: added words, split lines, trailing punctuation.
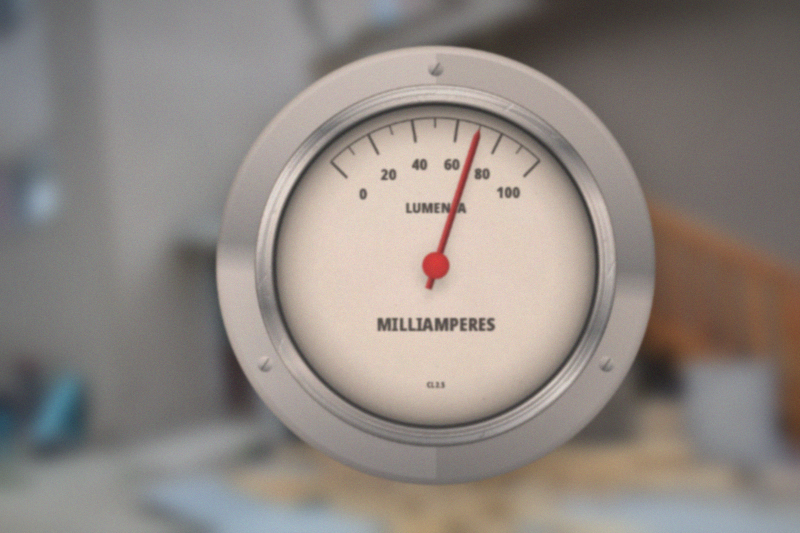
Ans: mA 70
